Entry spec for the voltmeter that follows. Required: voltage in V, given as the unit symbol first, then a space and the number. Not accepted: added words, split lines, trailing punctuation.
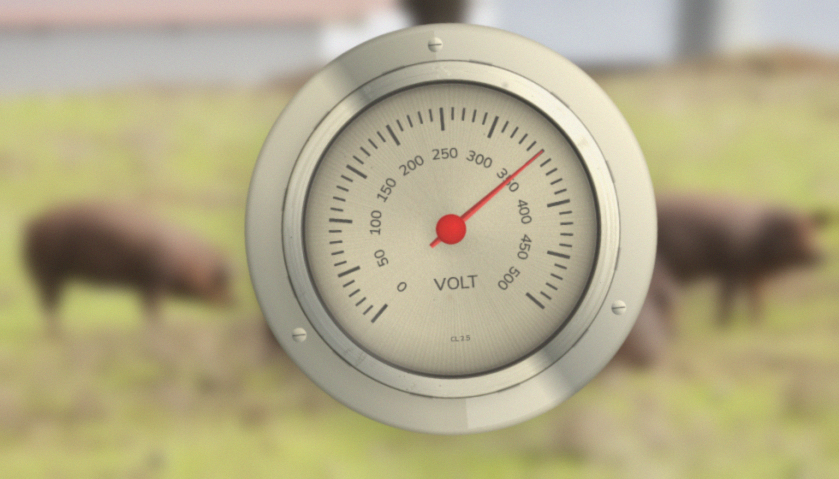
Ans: V 350
